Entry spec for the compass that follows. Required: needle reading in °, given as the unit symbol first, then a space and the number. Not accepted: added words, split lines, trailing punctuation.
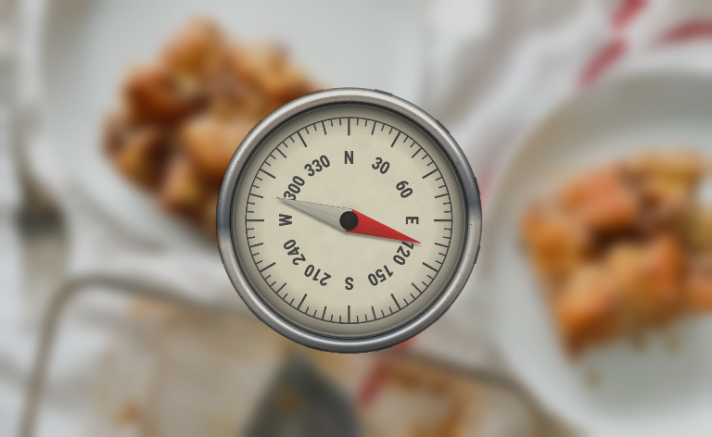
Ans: ° 107.5
